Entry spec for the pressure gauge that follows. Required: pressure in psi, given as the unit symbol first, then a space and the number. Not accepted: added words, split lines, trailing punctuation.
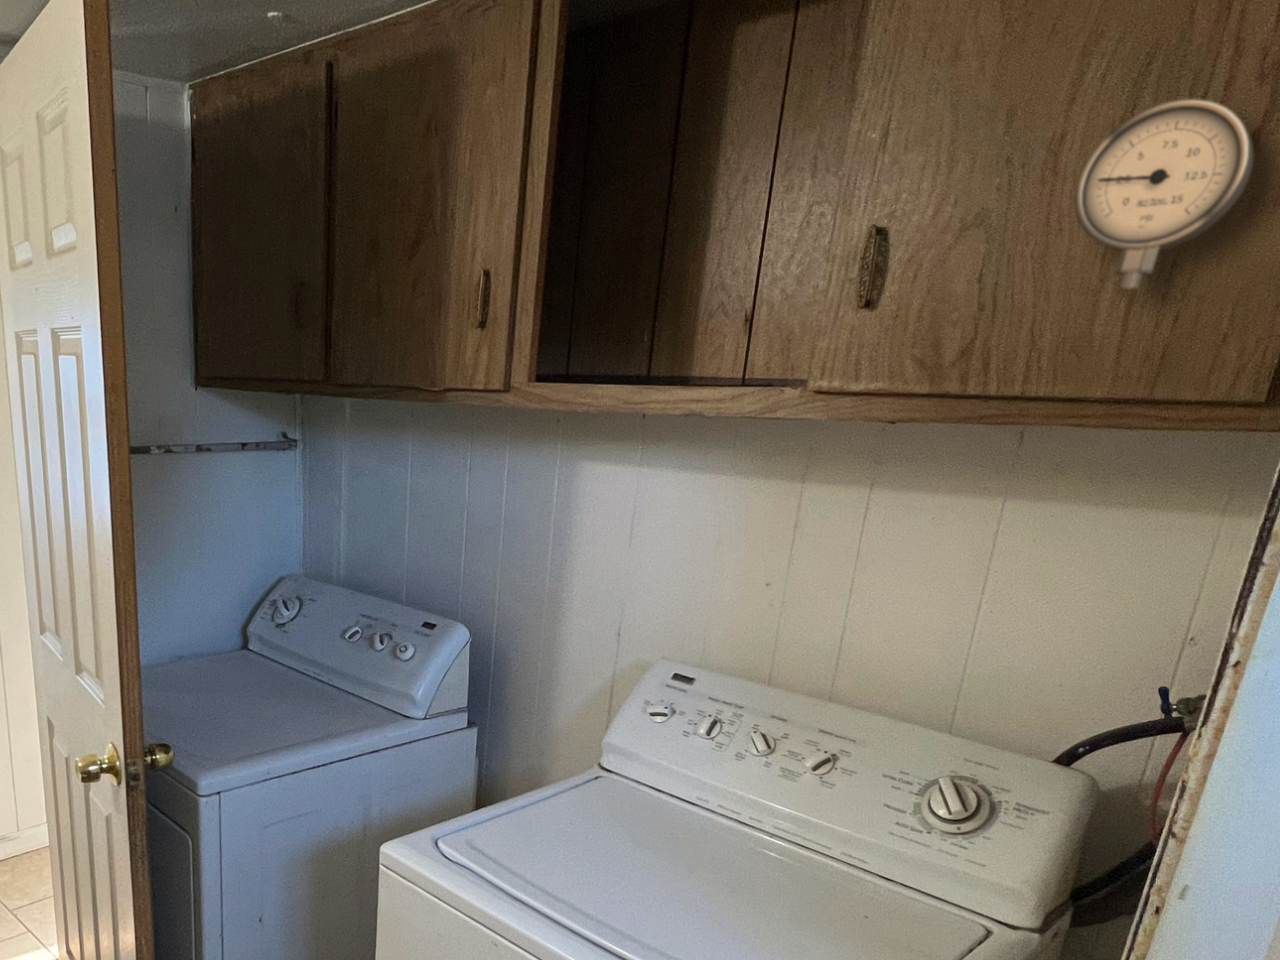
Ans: psi 2.5
